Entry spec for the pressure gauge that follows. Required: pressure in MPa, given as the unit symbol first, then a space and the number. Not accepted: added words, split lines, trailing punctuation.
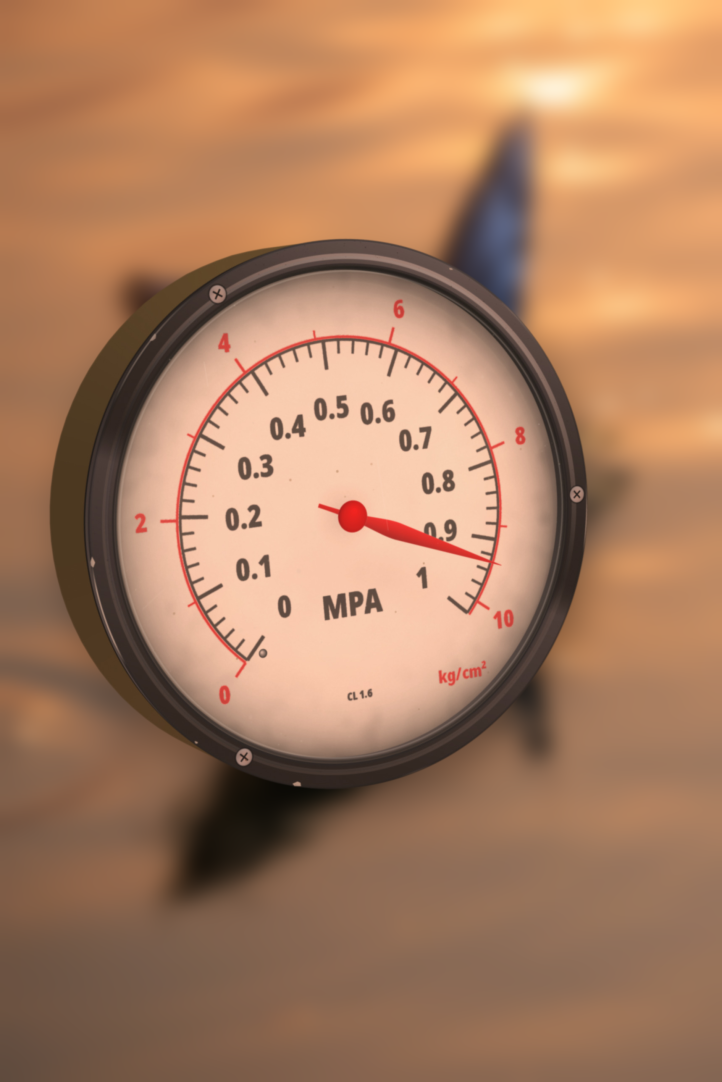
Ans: MPa 0.93
